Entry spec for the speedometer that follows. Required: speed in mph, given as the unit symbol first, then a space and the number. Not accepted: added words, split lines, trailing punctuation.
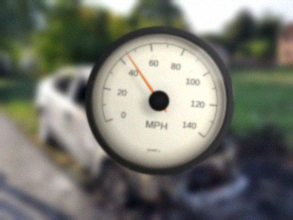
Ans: mph 45
